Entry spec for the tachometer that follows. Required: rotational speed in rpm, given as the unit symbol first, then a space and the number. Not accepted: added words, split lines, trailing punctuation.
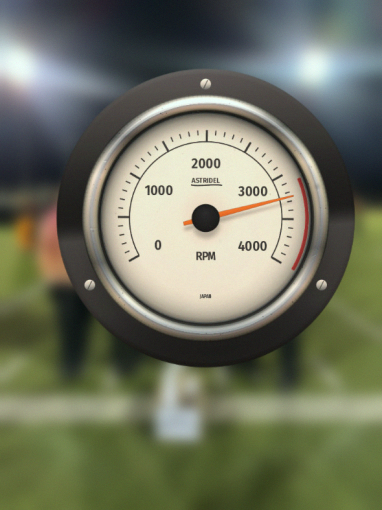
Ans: rpm 3250
